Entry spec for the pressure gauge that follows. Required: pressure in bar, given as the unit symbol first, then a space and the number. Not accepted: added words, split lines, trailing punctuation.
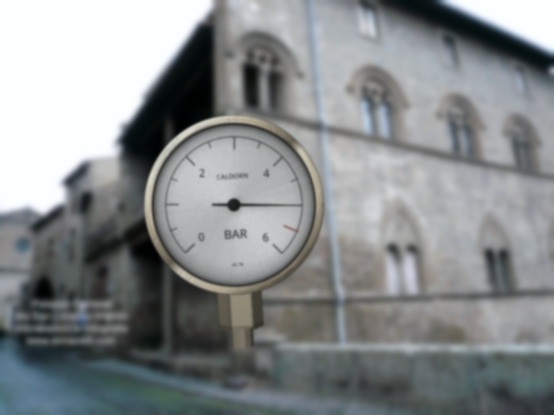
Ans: bar 5
